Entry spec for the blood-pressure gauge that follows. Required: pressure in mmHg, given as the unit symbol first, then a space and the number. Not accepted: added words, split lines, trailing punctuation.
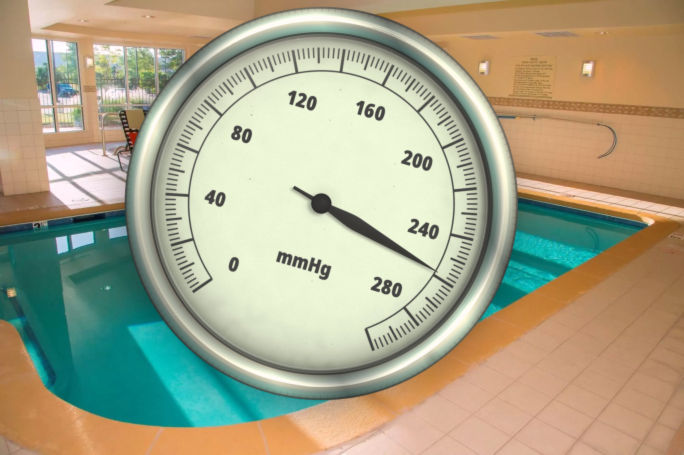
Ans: mmHg 258
